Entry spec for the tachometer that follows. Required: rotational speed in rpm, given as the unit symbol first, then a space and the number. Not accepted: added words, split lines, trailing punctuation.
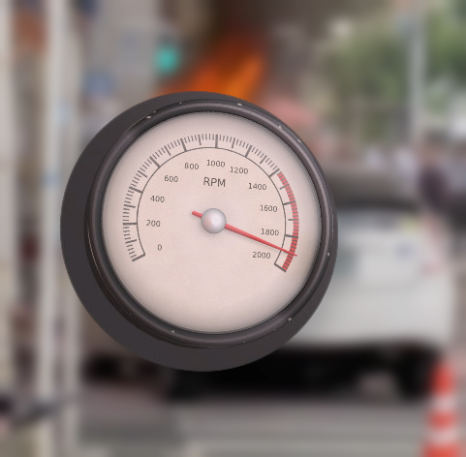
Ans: rpm 1900
